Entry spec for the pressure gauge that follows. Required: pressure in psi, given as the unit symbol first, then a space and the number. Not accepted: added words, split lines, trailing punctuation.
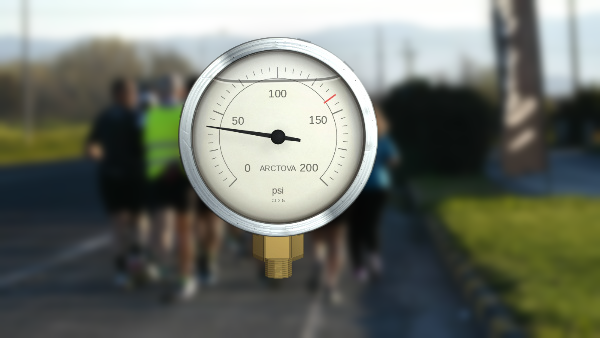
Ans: psi 40
